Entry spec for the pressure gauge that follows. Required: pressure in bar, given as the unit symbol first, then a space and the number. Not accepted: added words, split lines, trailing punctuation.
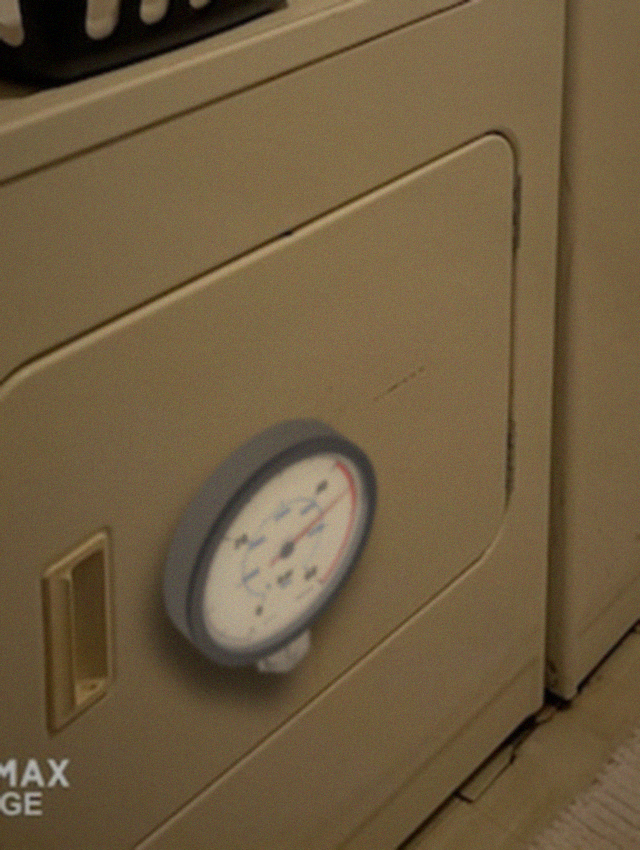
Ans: bar 45
